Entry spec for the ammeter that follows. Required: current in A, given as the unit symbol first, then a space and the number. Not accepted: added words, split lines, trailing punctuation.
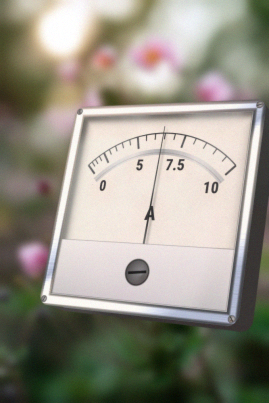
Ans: A 6.5
